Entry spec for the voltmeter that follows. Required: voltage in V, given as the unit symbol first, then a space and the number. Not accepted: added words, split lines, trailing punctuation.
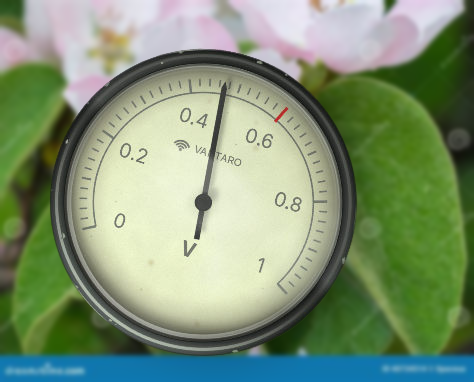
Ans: V 0.47
